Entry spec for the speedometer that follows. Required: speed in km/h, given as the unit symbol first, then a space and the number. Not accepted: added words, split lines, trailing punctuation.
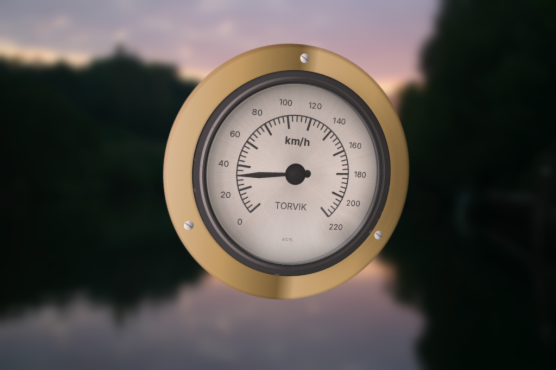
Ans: km/h 32
